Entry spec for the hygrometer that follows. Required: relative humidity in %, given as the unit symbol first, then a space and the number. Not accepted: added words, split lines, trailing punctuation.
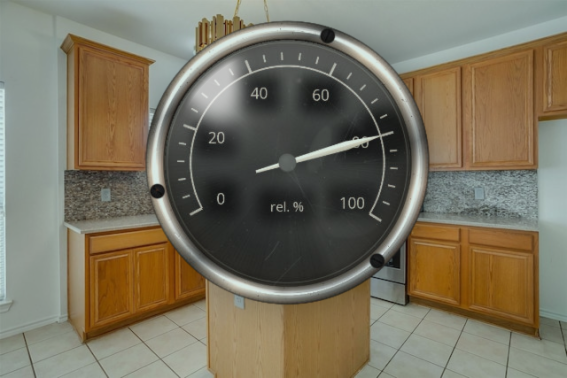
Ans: % 80
